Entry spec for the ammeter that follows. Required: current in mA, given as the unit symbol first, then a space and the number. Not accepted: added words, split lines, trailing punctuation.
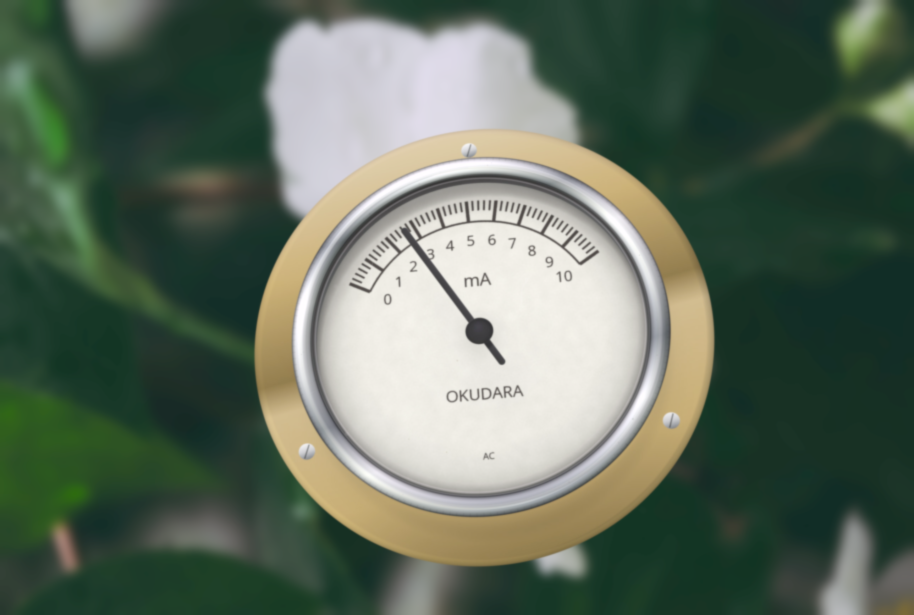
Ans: mA 2.6
